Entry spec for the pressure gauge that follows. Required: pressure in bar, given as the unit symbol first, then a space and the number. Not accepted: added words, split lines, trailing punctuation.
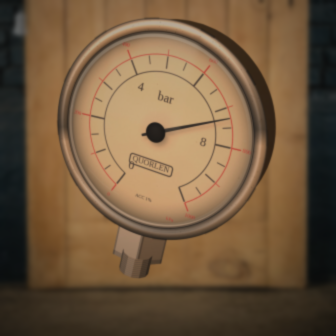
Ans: bar 7.25
